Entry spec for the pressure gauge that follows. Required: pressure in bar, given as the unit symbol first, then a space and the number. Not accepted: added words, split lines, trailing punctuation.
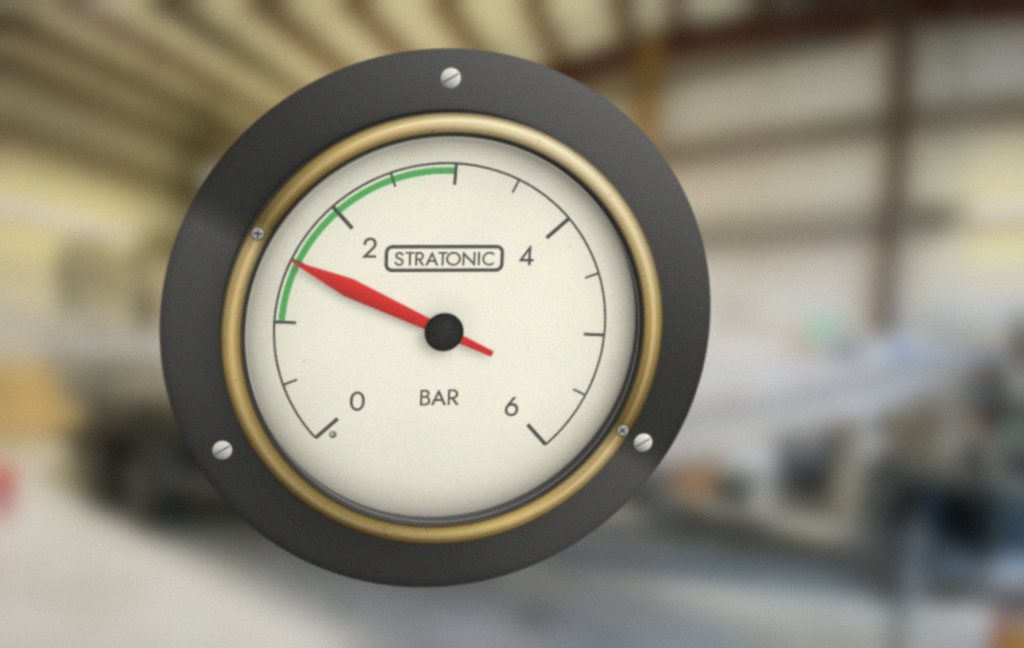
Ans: bar 1.5
